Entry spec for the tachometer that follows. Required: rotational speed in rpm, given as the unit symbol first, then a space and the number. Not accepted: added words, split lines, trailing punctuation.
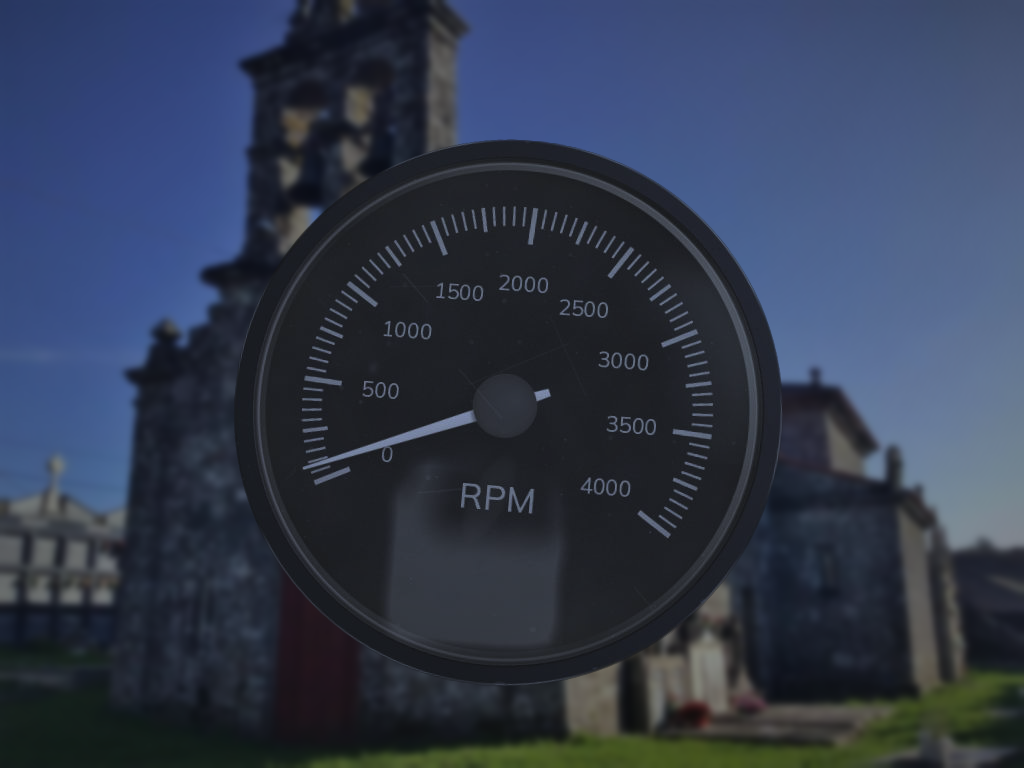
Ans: rpm 75
